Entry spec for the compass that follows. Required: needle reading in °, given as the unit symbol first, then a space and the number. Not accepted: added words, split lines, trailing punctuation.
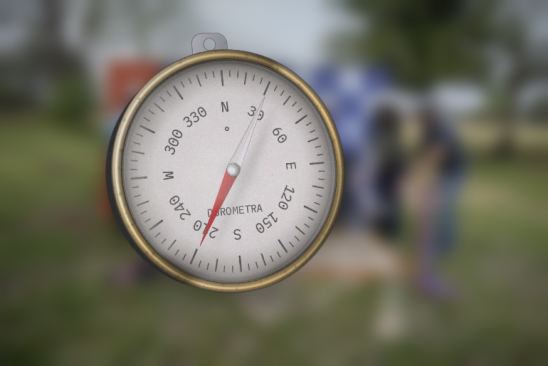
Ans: ° 210
